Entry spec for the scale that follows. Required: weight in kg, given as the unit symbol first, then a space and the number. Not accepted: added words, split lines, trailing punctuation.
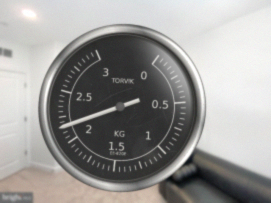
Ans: kg 2.15
